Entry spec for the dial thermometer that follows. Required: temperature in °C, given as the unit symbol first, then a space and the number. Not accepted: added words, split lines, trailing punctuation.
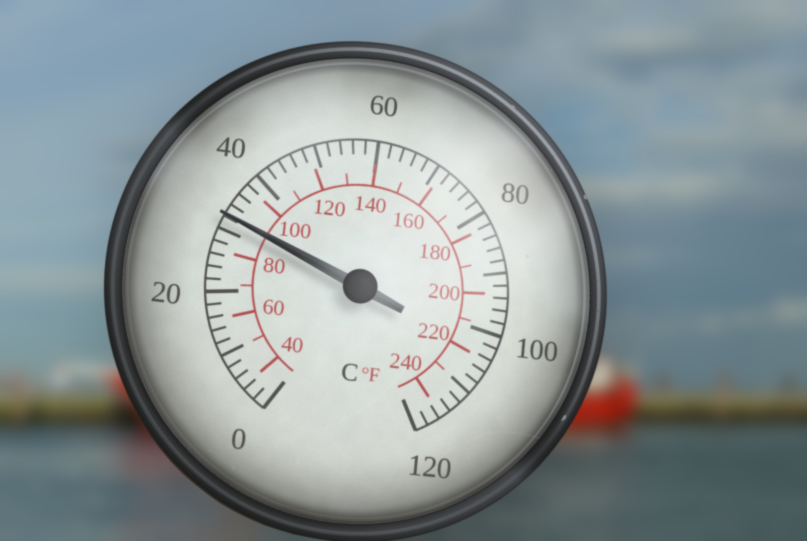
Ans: °C 32
